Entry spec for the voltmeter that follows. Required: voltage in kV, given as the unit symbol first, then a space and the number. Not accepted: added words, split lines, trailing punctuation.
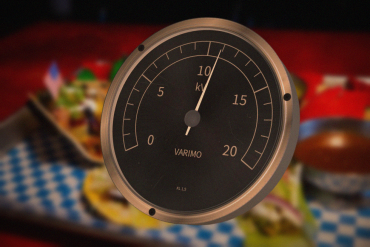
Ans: kV 11
